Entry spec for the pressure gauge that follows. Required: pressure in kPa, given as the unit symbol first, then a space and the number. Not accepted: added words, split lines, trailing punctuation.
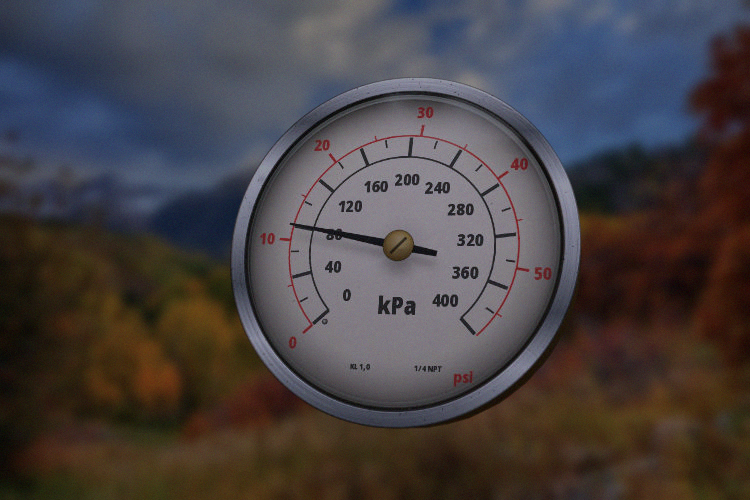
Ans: kPa 80
